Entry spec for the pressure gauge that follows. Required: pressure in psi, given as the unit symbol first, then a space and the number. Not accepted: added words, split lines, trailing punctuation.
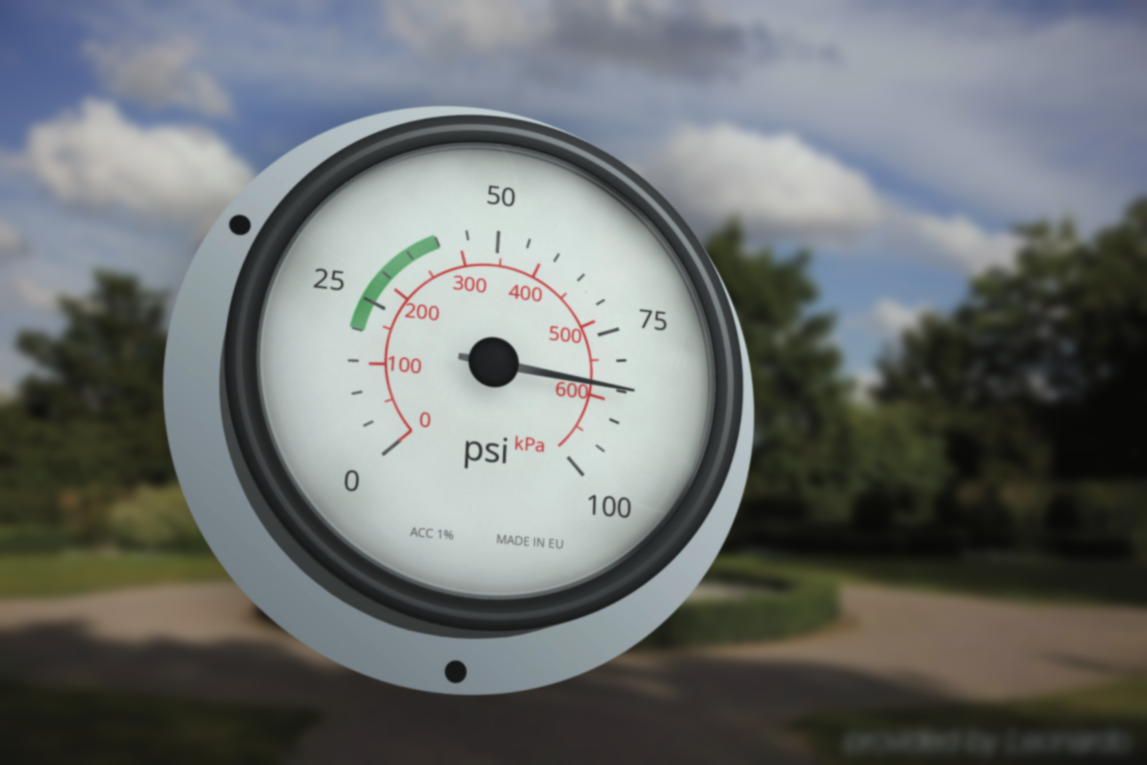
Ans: psi 85
